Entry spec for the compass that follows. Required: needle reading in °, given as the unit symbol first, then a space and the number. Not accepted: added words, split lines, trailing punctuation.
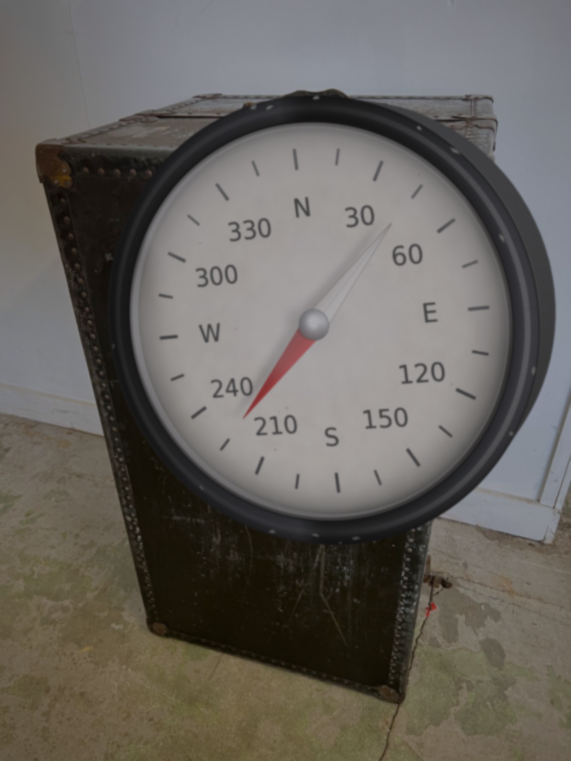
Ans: ° 225
